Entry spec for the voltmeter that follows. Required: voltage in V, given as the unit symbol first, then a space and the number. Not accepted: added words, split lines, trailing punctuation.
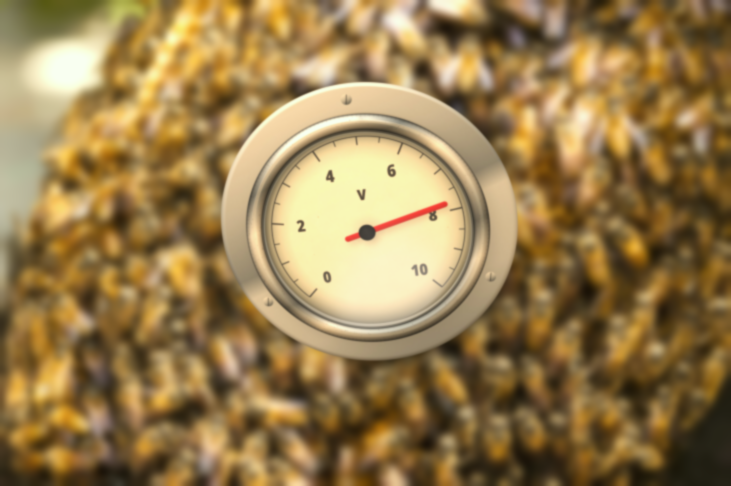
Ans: V 7.75
